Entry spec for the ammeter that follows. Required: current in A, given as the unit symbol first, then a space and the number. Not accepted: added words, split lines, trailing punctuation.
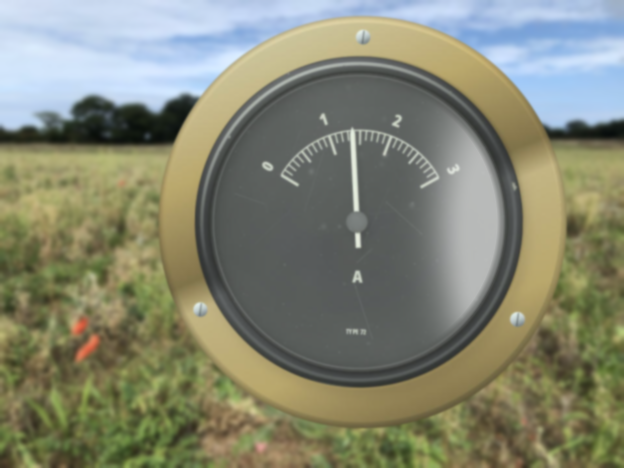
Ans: A 1.4
